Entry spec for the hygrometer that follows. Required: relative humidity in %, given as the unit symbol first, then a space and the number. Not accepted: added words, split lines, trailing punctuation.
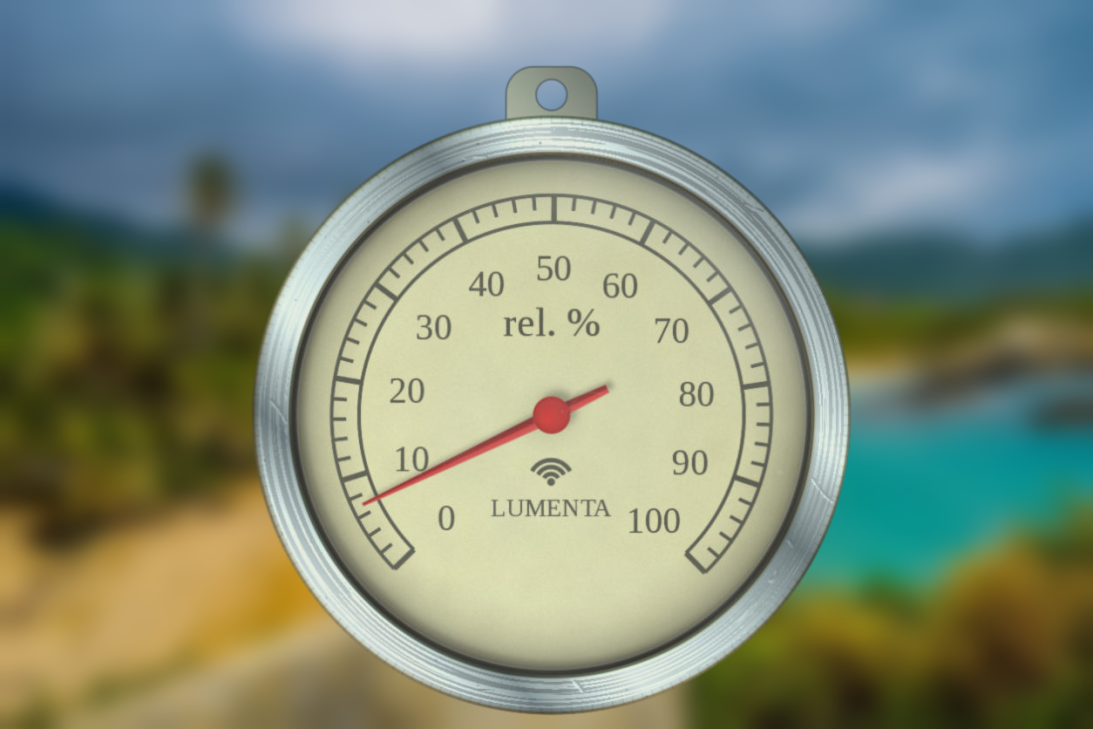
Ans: % 7
